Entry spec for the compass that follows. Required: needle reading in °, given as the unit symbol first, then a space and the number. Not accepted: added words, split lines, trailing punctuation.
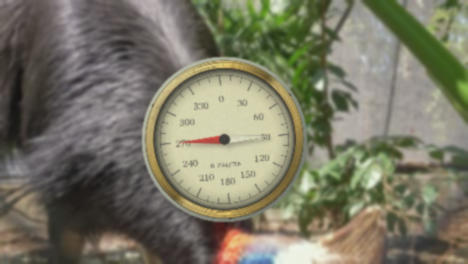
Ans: ° 270
